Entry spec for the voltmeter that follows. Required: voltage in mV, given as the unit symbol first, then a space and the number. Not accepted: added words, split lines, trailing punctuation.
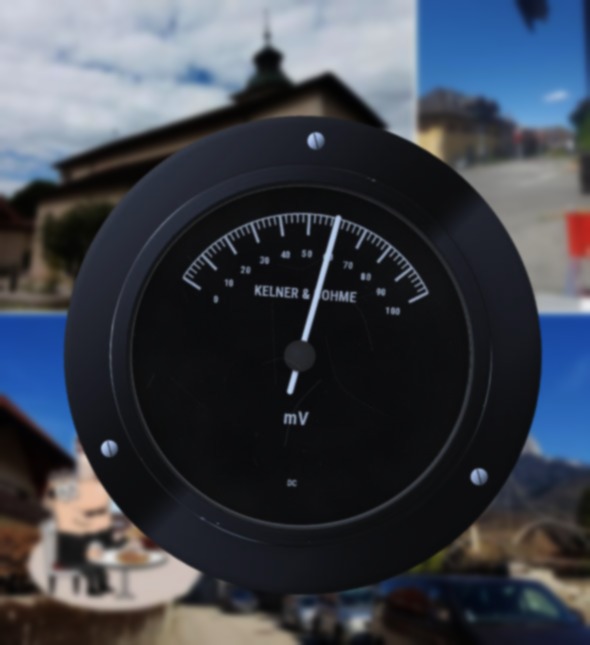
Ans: mV 60
